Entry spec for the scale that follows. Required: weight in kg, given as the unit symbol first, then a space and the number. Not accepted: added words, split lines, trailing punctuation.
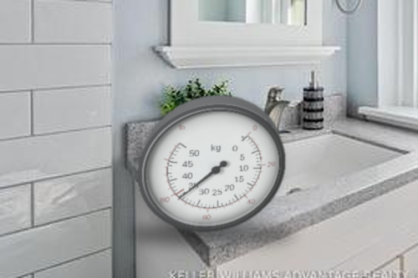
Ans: kg 35
